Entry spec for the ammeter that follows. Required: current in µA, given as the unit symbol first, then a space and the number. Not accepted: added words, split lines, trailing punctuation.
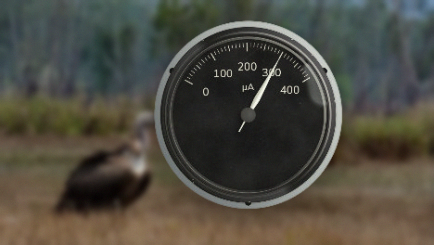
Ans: µA 300
